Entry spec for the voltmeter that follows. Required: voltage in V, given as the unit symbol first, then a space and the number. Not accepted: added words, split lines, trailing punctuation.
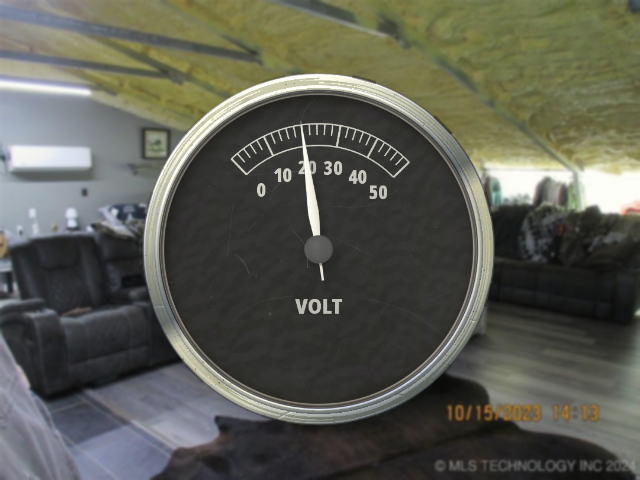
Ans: V 20
